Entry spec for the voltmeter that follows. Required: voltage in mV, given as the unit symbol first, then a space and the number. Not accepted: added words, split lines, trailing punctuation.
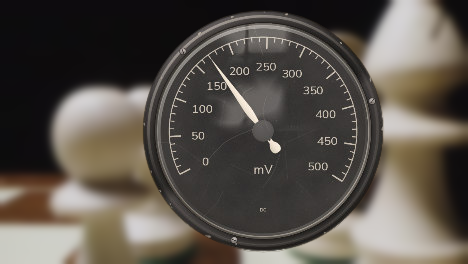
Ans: mV 170
